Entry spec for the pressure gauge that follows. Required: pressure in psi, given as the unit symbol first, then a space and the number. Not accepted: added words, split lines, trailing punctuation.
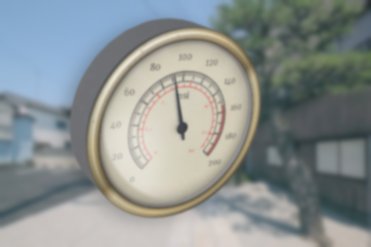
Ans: psi 90
